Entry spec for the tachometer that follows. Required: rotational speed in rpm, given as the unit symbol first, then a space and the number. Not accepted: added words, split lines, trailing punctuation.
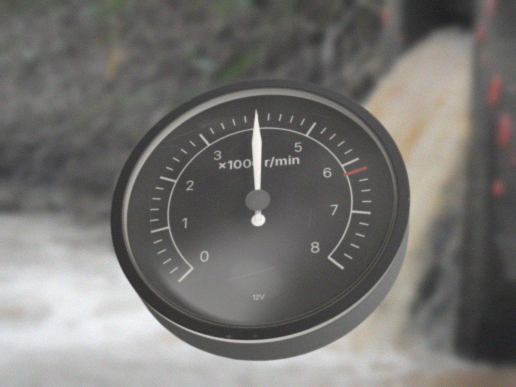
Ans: rpm 4000
